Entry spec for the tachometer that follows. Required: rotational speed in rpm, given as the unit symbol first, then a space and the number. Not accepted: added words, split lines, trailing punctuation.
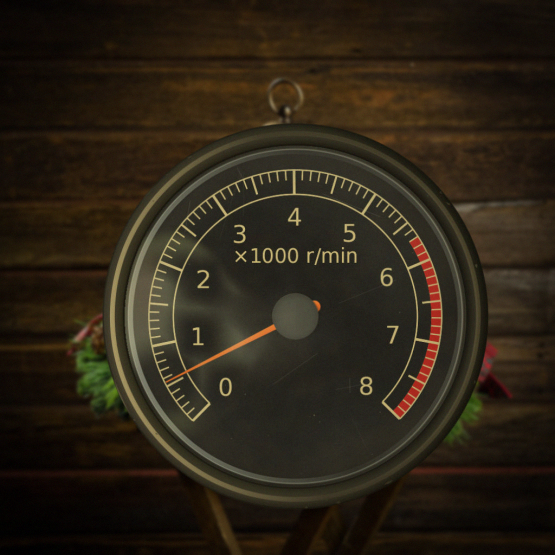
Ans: rpm 550
